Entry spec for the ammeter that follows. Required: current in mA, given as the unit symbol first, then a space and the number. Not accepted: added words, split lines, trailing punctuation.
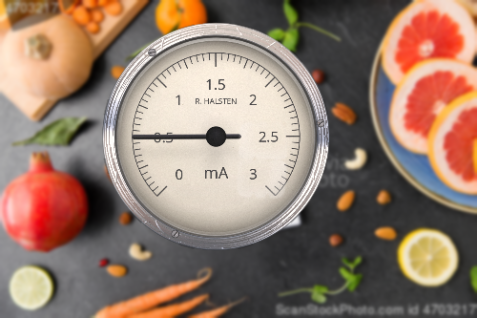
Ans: mA 0.5
